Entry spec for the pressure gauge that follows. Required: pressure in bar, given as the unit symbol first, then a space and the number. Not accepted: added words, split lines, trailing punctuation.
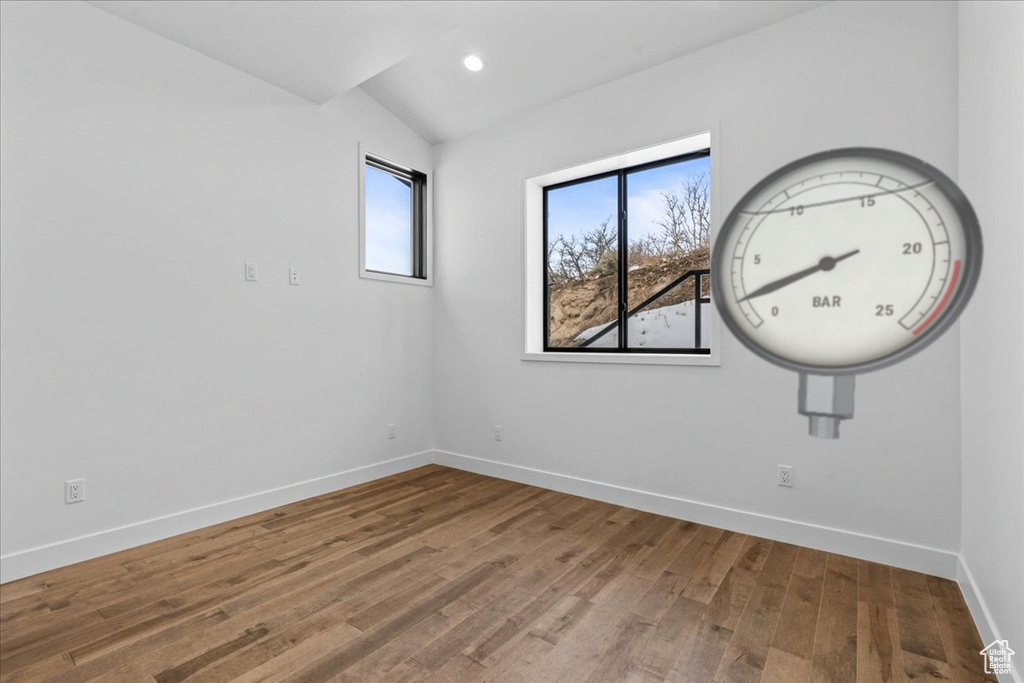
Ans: bar 2
